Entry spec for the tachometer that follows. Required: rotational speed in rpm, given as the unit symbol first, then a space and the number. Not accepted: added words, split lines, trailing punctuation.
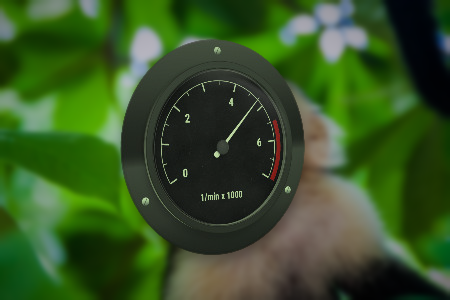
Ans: rpm 4750
